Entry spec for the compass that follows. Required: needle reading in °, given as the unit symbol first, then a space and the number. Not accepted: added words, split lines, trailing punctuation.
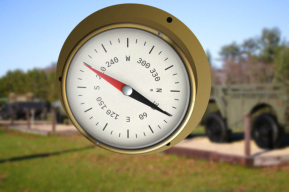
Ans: ° 210
